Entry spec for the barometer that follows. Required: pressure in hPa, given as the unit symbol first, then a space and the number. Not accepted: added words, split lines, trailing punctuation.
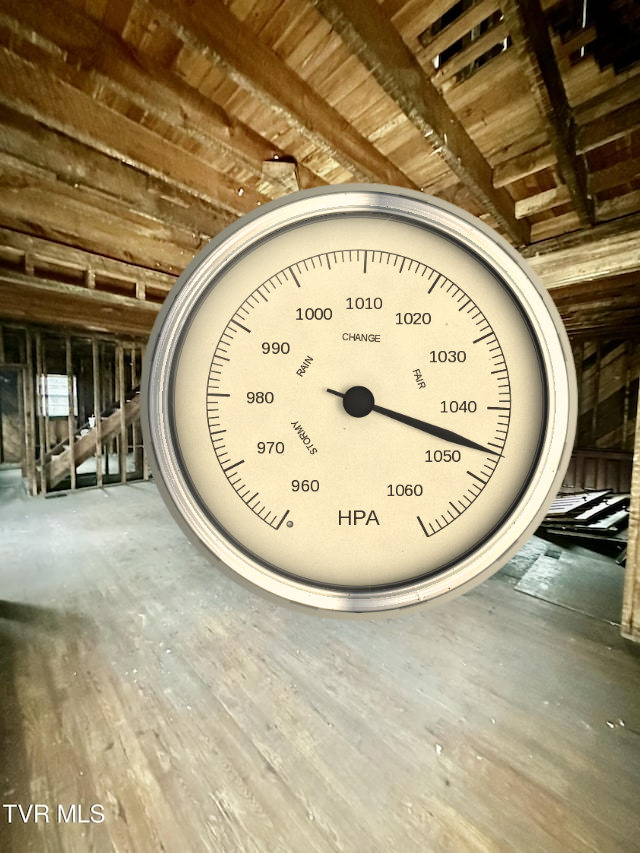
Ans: hPa 1046
